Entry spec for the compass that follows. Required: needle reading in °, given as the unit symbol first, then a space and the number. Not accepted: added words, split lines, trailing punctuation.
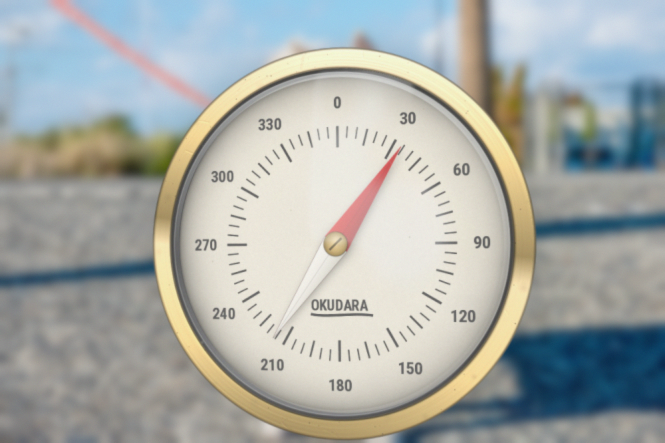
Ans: ° 35
